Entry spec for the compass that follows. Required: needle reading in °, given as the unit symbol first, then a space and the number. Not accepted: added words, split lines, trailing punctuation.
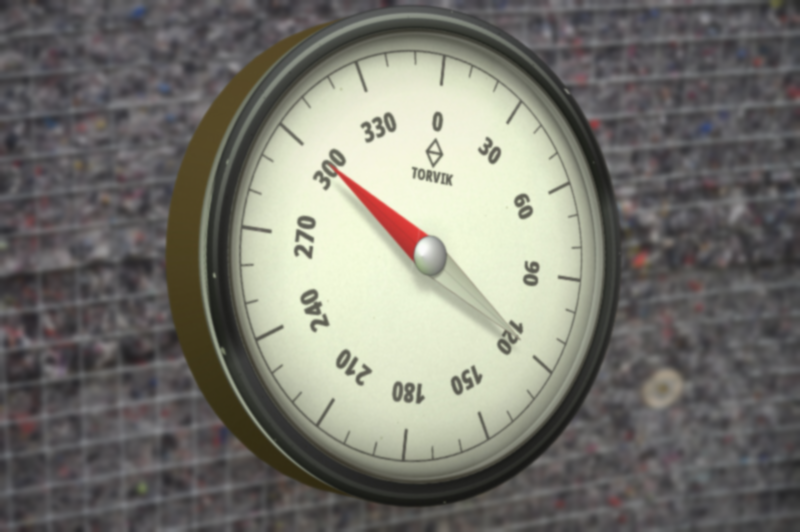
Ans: ° 300
